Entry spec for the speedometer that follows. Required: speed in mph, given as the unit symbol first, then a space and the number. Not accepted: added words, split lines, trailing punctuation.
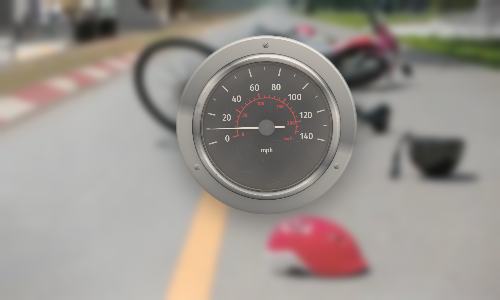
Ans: mph 10
